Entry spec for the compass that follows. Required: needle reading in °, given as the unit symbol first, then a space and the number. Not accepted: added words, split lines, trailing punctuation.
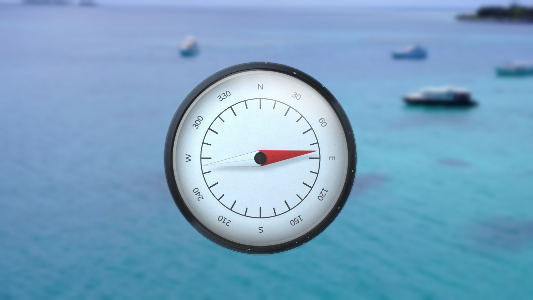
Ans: ° 82.5
